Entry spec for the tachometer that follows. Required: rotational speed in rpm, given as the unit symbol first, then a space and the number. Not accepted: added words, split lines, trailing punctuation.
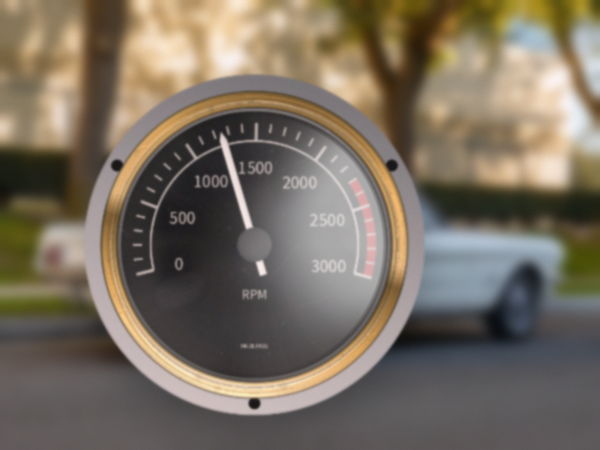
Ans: rpm 1250
